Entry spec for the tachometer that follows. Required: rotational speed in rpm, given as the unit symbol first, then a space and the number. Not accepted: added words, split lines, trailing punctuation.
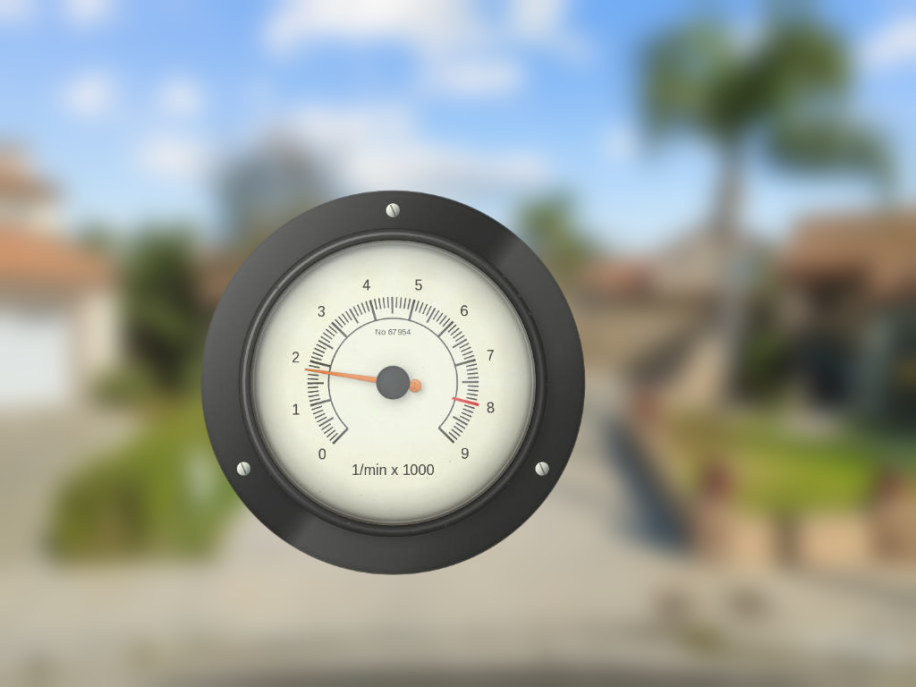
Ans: rpm 1800
